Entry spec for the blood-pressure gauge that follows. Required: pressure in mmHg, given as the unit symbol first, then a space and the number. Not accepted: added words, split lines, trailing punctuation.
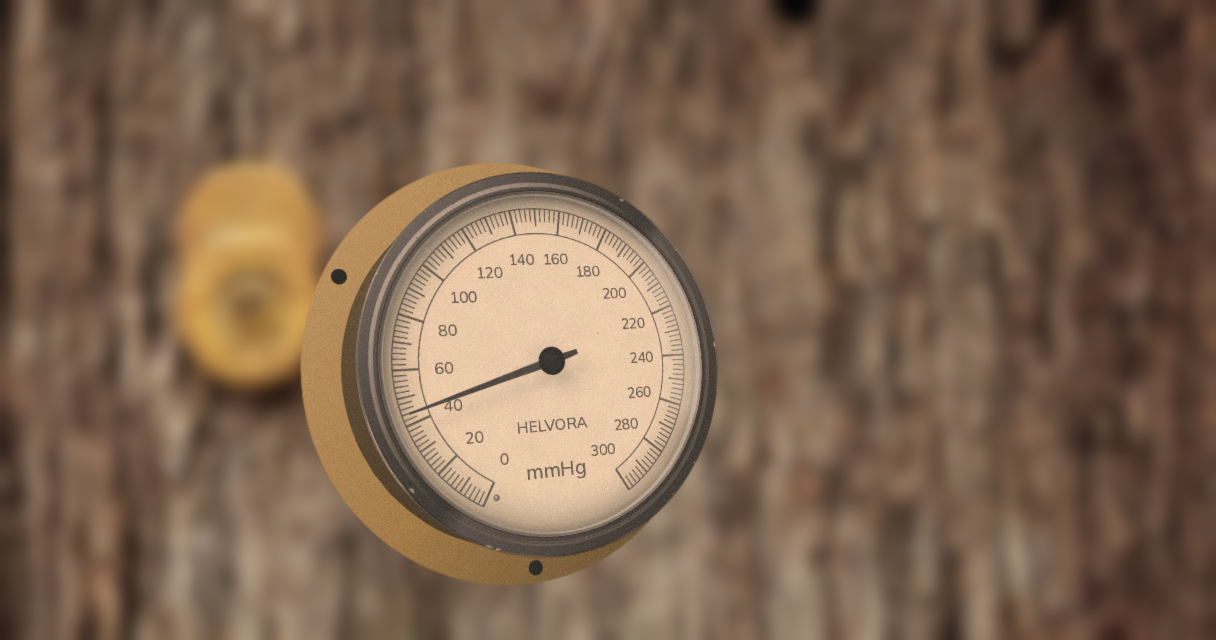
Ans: mmHg 44
